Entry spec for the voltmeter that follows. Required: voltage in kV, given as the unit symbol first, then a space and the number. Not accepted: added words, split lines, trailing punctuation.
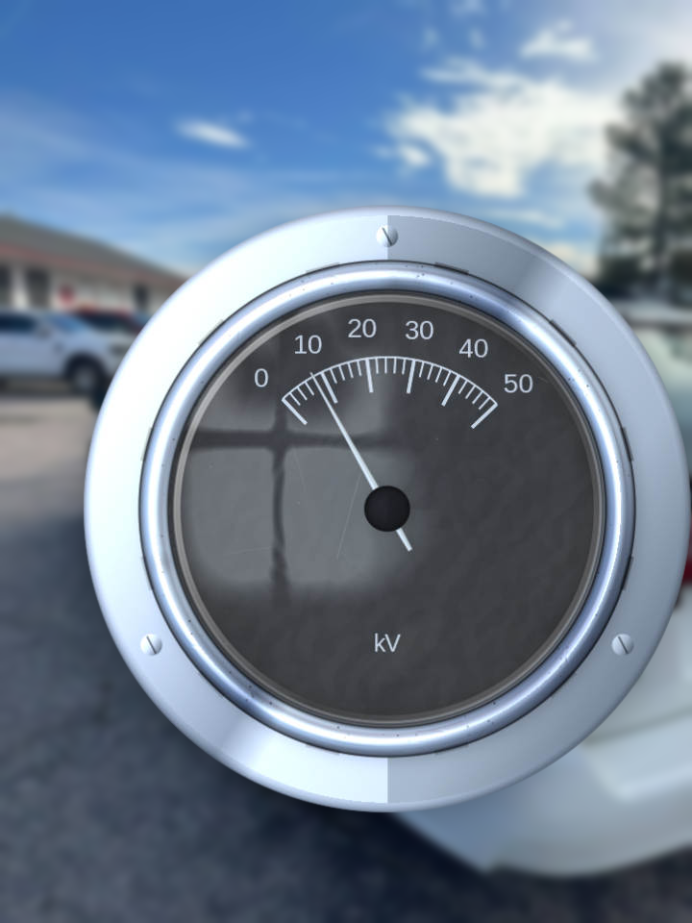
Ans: kV 8
